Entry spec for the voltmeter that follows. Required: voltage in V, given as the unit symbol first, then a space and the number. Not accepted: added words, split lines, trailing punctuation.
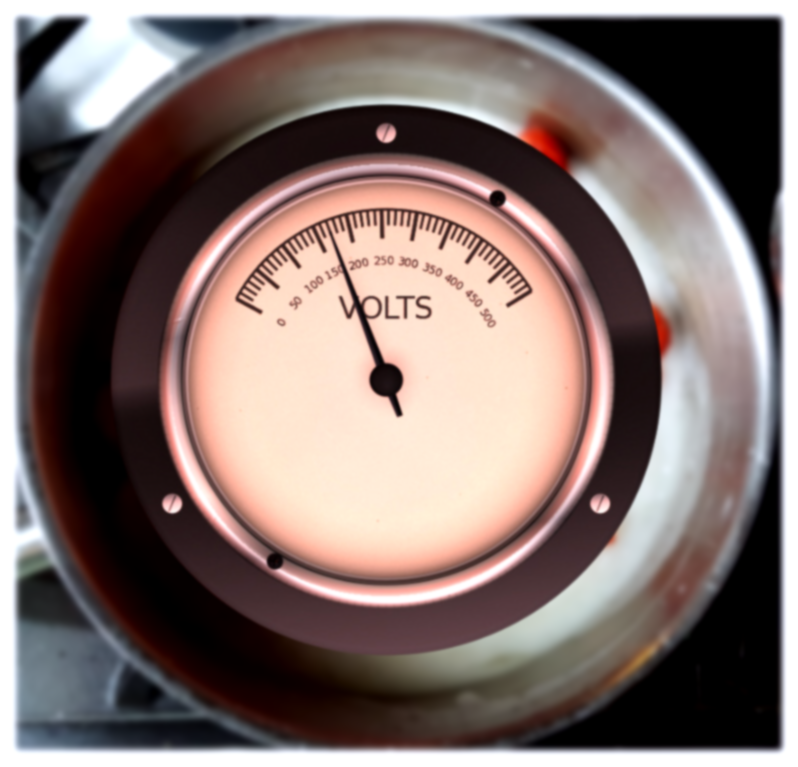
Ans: V 170
